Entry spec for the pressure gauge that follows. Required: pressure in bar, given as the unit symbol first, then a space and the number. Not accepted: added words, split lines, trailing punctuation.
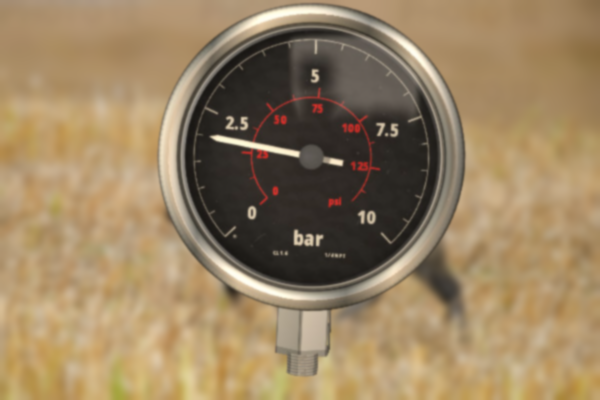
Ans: bar 2
